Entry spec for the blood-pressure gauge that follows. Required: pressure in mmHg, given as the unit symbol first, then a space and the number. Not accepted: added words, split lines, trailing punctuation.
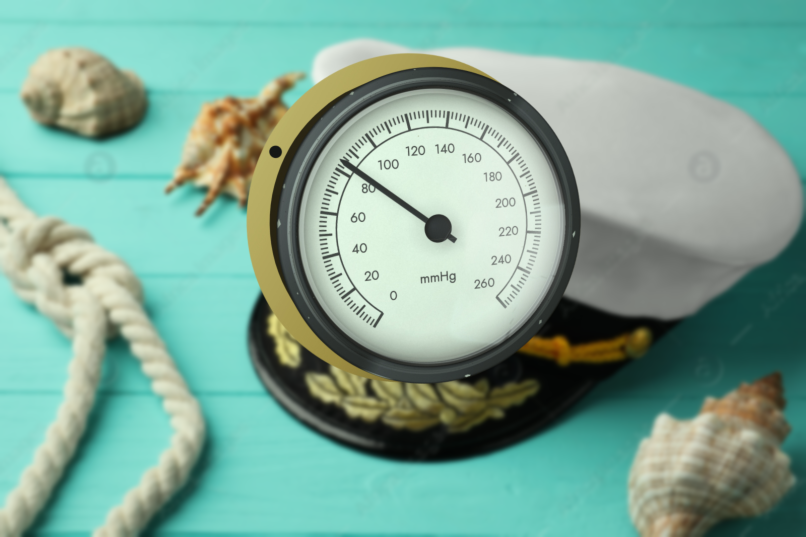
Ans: mmHg 84
